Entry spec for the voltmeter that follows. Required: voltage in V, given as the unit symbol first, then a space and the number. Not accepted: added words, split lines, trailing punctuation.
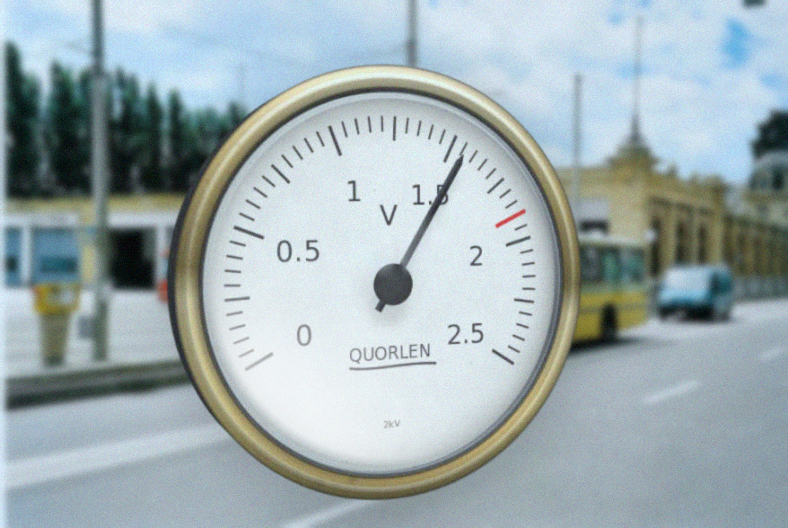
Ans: V 1.55
